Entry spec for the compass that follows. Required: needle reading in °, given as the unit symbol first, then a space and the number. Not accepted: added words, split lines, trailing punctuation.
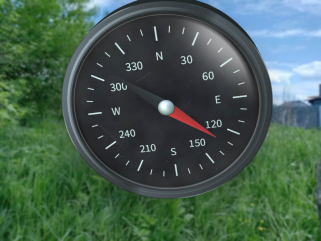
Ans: ° 130
